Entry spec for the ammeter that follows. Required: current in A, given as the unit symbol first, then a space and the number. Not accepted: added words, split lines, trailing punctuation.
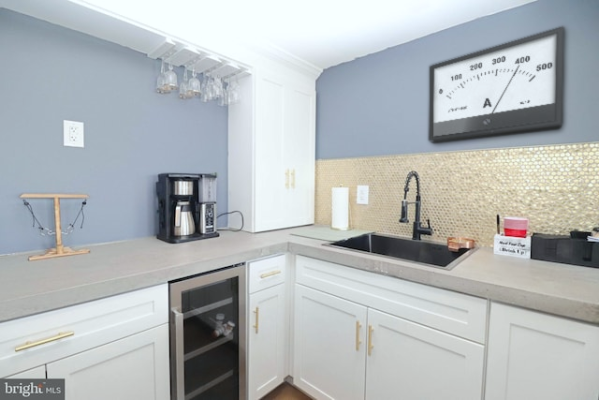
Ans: A 400
